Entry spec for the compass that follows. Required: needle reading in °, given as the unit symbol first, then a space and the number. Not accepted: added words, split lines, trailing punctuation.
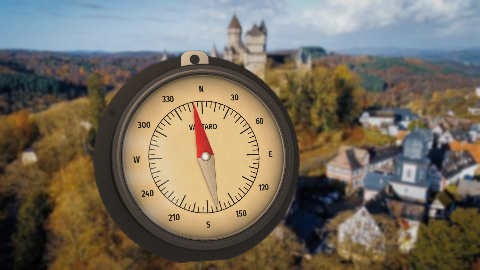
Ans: ° 350
